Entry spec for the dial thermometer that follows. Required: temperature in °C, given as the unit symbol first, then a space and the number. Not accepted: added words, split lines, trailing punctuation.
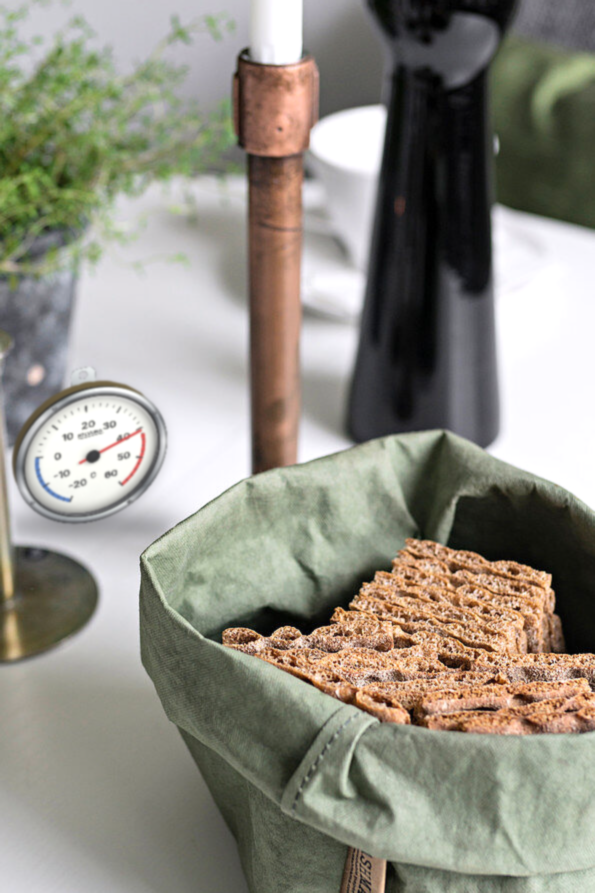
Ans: °C 40
